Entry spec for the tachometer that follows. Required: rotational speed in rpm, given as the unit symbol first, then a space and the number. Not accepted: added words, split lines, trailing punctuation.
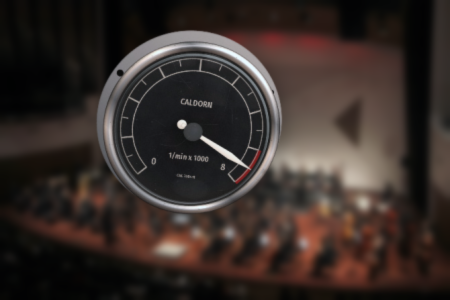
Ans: rpm 7500
